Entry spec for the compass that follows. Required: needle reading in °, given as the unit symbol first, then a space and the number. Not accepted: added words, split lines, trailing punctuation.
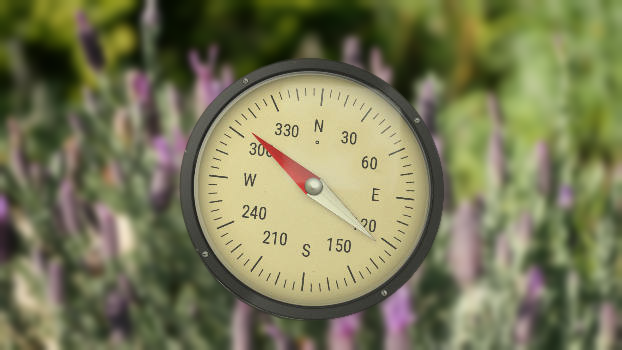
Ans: ° 305
